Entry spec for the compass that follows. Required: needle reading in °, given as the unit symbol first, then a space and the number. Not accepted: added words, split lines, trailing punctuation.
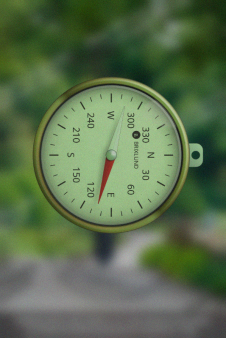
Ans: ° 105
